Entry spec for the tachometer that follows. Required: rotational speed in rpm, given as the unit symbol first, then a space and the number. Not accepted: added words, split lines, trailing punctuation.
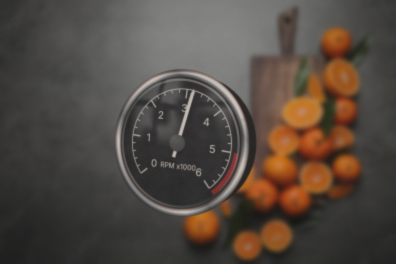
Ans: rpm 3200
